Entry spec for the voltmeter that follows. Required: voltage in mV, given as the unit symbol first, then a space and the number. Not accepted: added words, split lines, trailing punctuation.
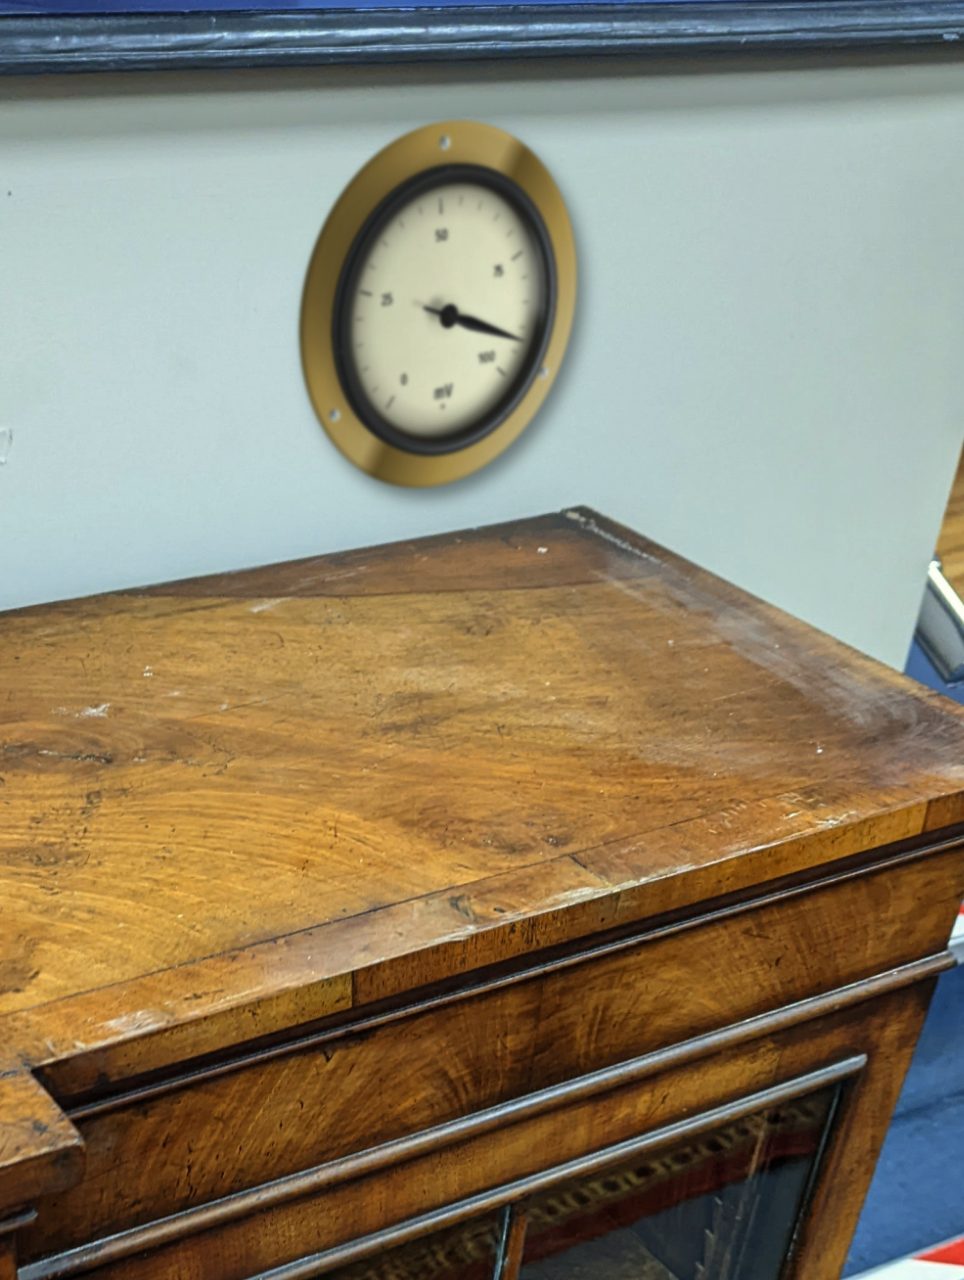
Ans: mV 92.5
